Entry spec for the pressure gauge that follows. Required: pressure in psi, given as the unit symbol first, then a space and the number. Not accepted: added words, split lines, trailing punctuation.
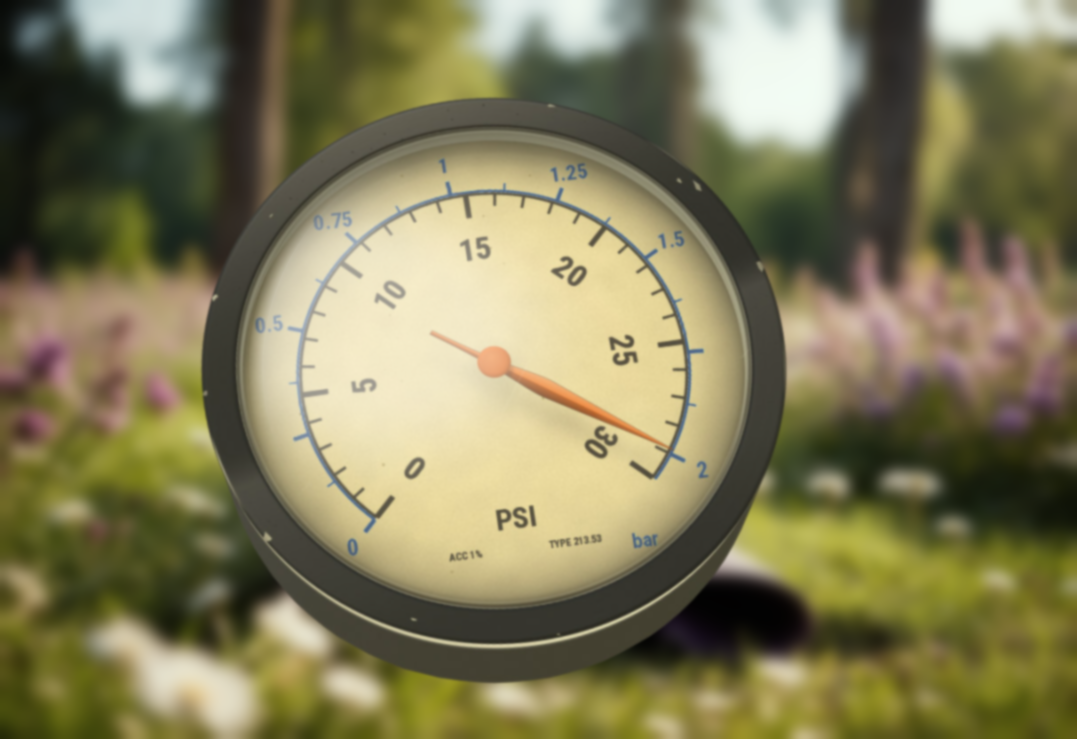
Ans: psi 29
